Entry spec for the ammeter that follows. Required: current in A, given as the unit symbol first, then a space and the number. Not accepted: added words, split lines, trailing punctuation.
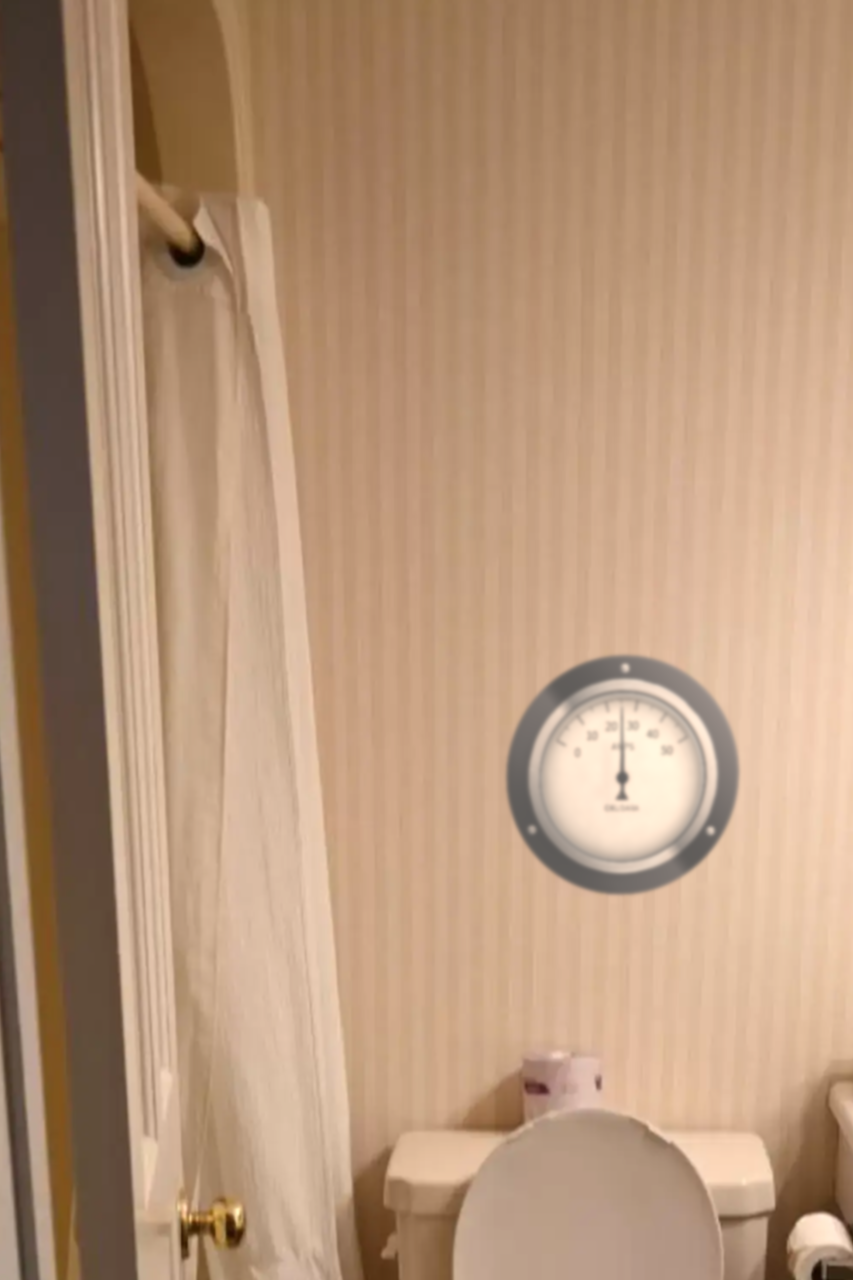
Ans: A 25
